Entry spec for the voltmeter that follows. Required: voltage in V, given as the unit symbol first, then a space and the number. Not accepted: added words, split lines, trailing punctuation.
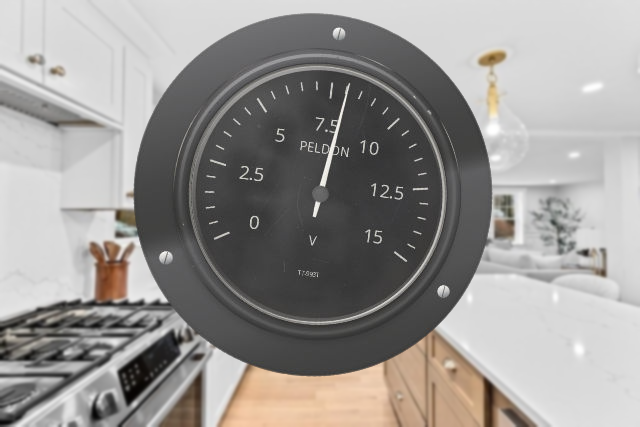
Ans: V 8
